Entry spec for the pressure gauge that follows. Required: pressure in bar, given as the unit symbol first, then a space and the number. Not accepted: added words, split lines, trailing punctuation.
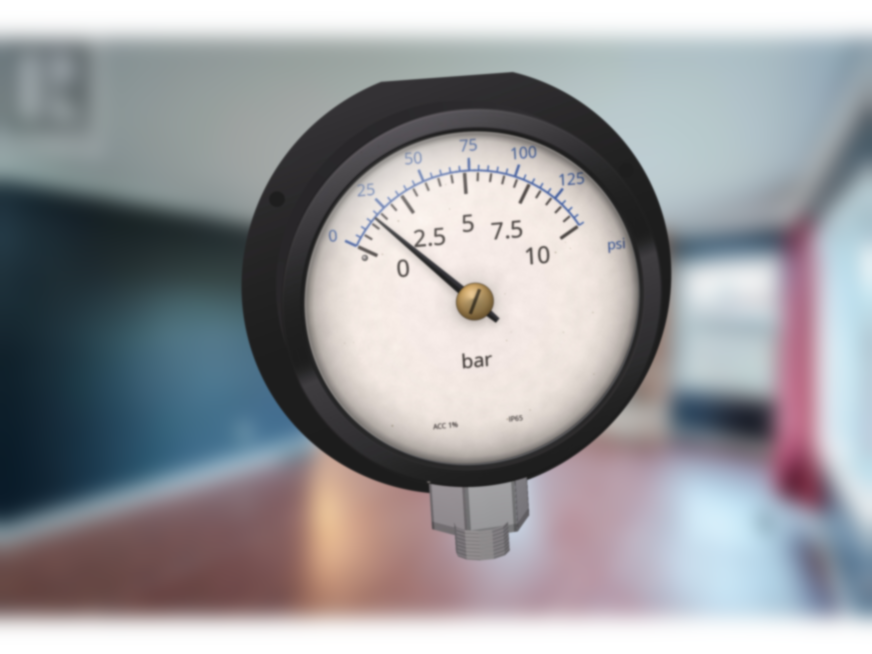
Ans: bar 1.25
